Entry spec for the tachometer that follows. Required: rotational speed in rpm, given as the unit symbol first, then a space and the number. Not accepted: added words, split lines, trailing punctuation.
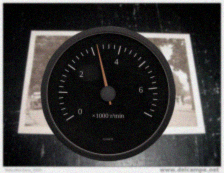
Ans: rpm 3200
